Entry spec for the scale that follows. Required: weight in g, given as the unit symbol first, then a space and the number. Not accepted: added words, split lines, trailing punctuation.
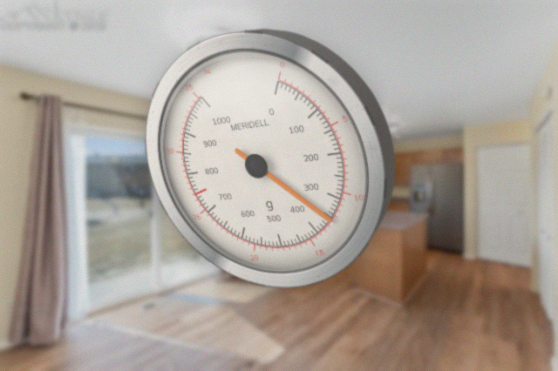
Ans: g 350
